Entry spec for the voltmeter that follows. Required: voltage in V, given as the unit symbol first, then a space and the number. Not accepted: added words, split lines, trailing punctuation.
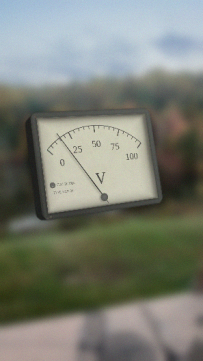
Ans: V 15
